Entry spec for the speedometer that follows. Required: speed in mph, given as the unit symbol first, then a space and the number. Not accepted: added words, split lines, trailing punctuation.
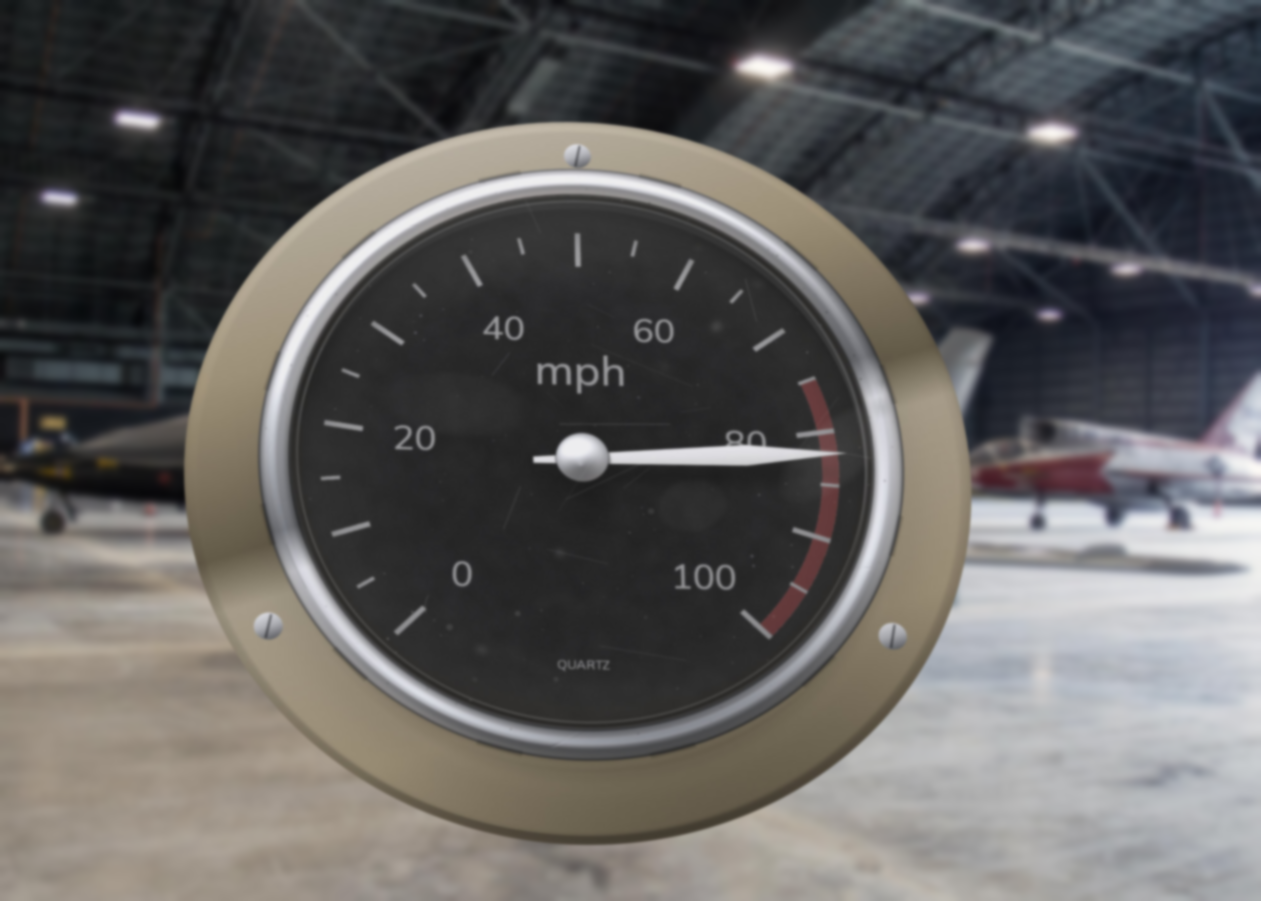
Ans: mph 82.5
